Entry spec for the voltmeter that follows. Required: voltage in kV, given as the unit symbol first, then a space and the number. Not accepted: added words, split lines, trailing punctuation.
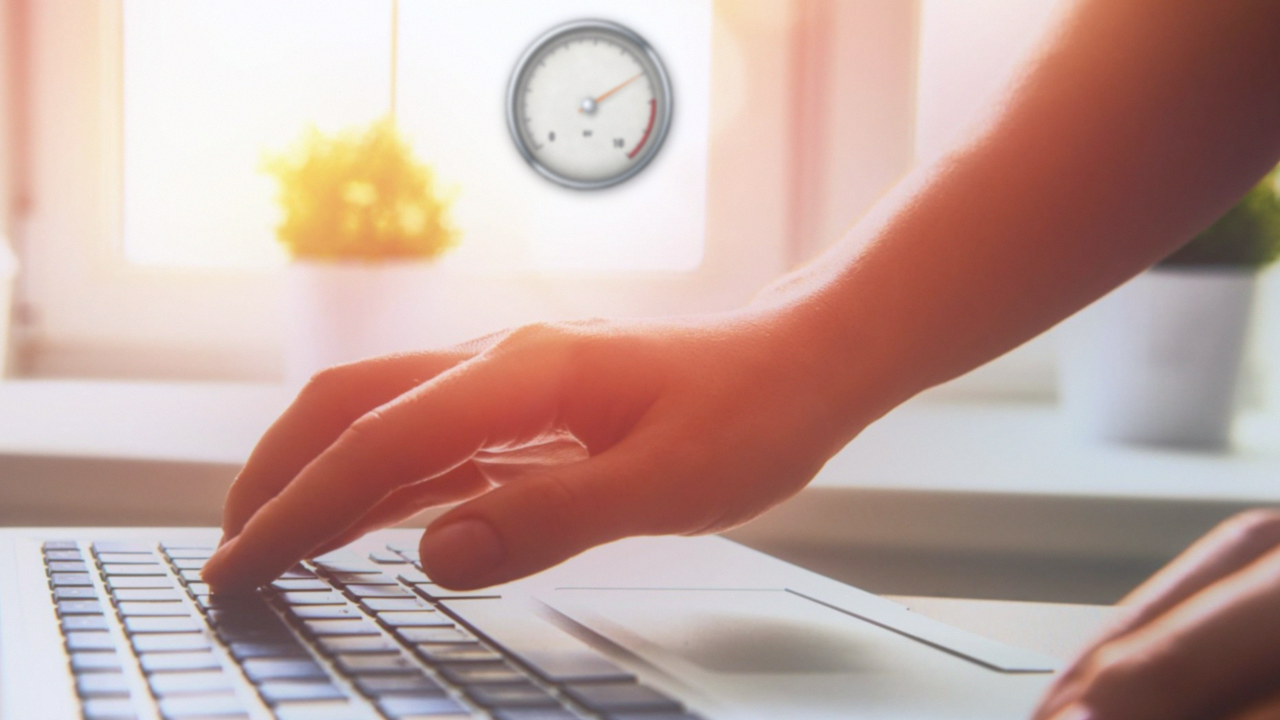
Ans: kV 7
